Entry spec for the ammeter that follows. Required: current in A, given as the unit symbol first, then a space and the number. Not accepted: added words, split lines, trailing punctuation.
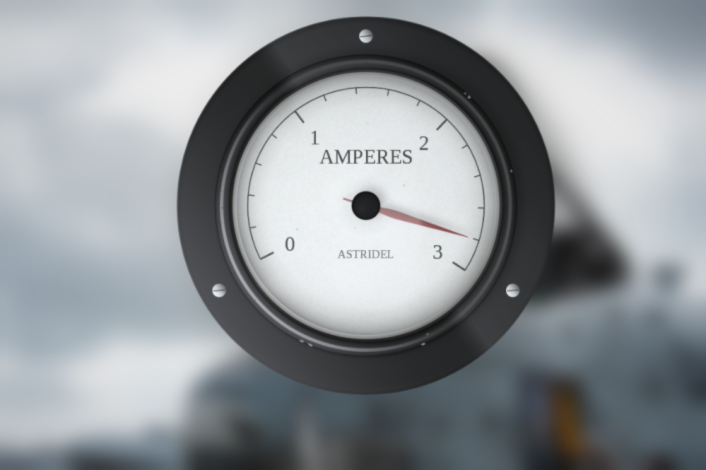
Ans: A 2.8
